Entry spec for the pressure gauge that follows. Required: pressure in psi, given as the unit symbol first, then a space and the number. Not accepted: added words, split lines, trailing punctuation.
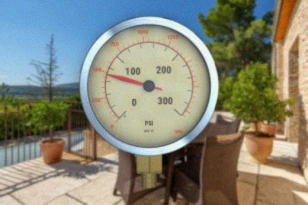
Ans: psi 70
